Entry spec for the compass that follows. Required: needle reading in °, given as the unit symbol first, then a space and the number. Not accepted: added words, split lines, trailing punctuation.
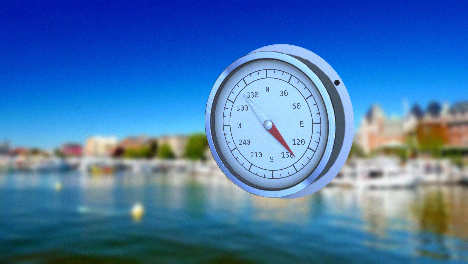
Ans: ° 140
